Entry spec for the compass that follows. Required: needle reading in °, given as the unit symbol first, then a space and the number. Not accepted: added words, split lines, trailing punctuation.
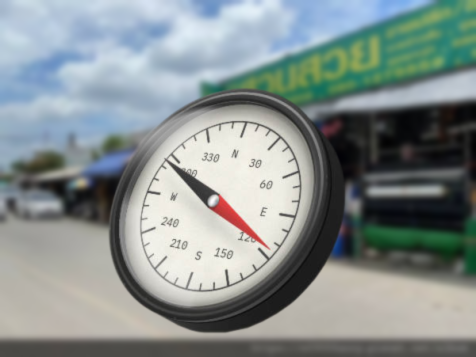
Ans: ° 115
